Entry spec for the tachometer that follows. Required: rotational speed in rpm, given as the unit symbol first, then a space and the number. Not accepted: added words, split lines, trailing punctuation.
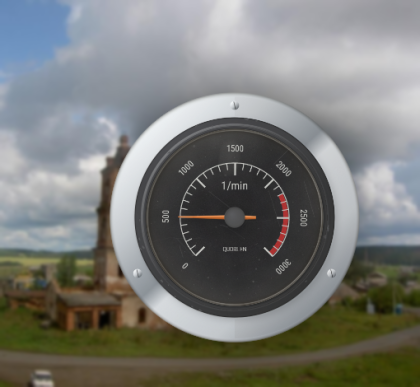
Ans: rpm 500
